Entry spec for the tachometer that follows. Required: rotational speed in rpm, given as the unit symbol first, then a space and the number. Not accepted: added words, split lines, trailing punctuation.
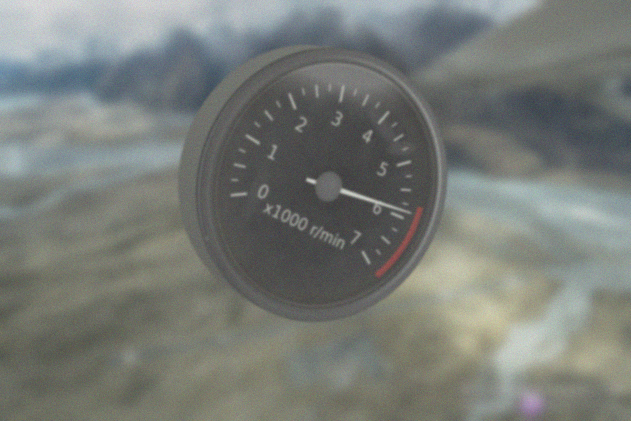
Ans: rpm 5875
